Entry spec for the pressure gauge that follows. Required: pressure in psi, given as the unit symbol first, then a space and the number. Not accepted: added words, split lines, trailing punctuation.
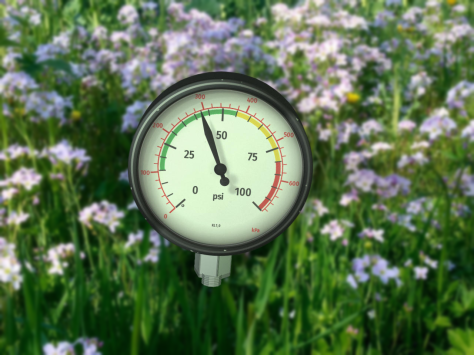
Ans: psi 42.5
